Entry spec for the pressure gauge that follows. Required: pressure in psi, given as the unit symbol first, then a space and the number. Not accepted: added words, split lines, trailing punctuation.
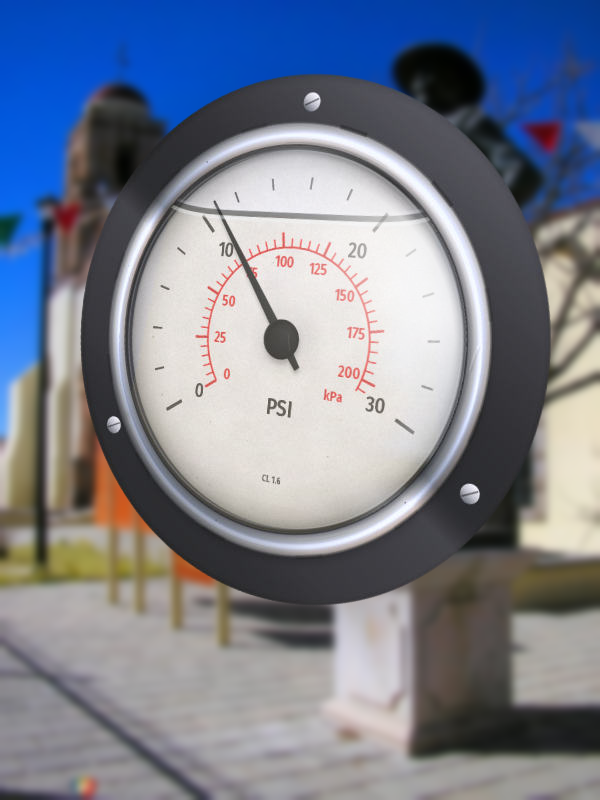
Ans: psi 11
